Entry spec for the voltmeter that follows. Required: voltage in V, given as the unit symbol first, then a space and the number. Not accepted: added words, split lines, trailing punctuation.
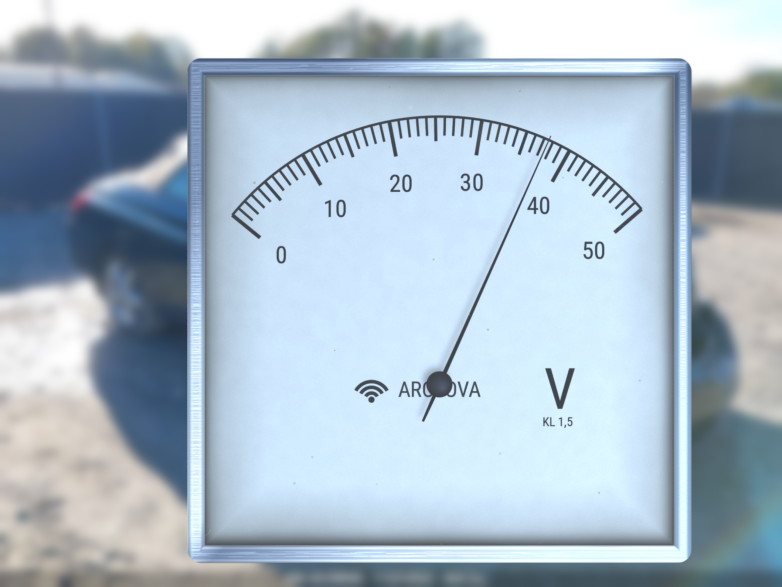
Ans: V 37.5
